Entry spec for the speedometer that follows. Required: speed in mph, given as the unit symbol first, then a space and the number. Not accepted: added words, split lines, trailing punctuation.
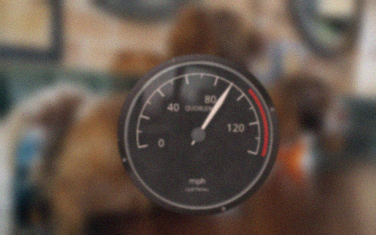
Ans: mph 90
